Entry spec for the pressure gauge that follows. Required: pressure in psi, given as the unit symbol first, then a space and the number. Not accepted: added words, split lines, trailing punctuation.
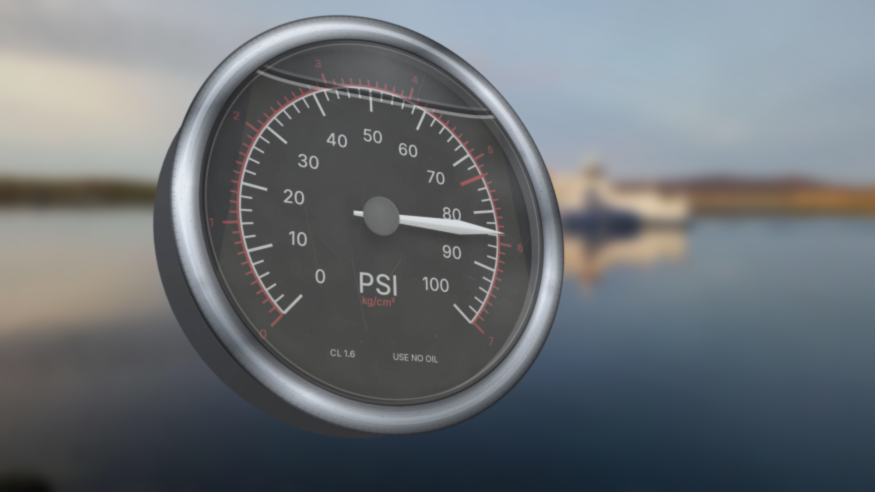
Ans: psi 84
